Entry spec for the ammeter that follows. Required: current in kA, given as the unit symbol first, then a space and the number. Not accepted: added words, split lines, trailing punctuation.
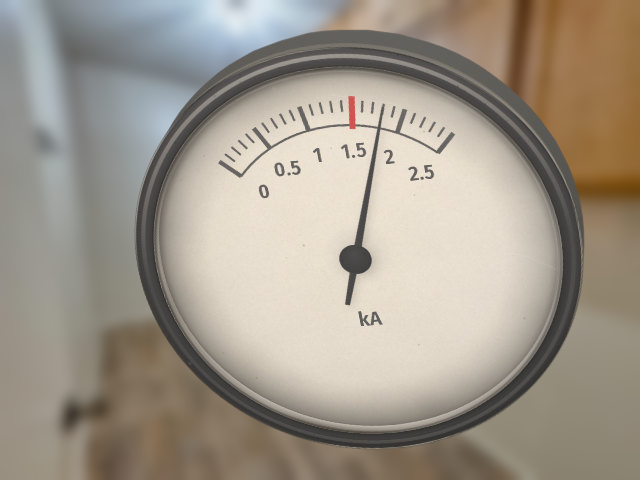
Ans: kA 1.8
